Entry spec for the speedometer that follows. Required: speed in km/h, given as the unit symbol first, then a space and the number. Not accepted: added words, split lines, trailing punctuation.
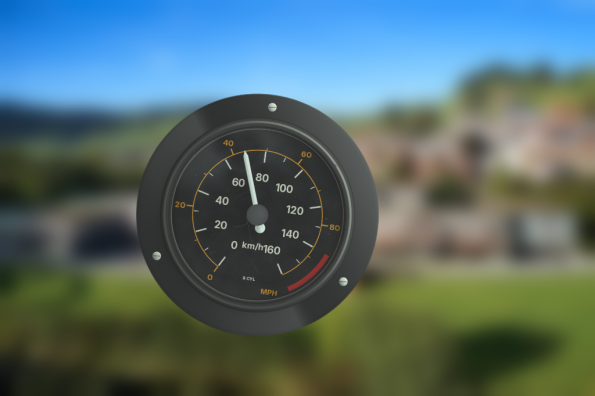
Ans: km/h 70
